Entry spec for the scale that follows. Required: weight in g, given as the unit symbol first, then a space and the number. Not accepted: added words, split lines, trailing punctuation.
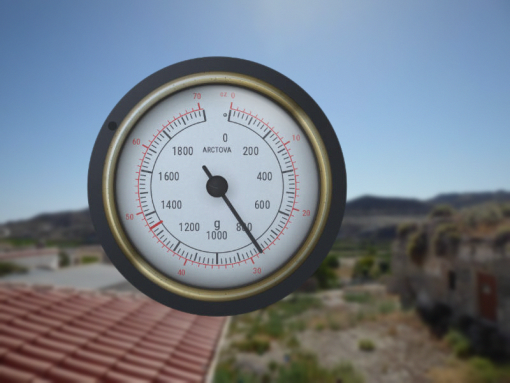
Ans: g 800
